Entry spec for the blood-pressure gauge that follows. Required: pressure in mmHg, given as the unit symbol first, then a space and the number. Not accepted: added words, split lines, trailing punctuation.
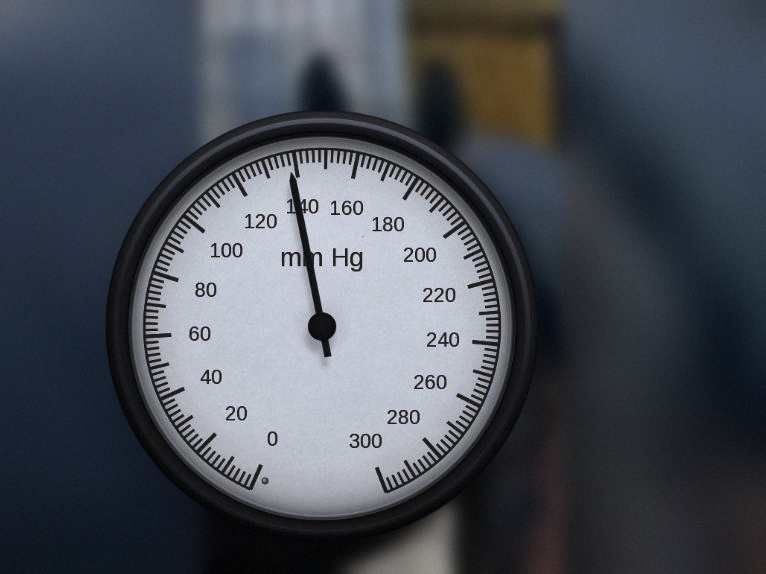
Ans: mmHg 138
